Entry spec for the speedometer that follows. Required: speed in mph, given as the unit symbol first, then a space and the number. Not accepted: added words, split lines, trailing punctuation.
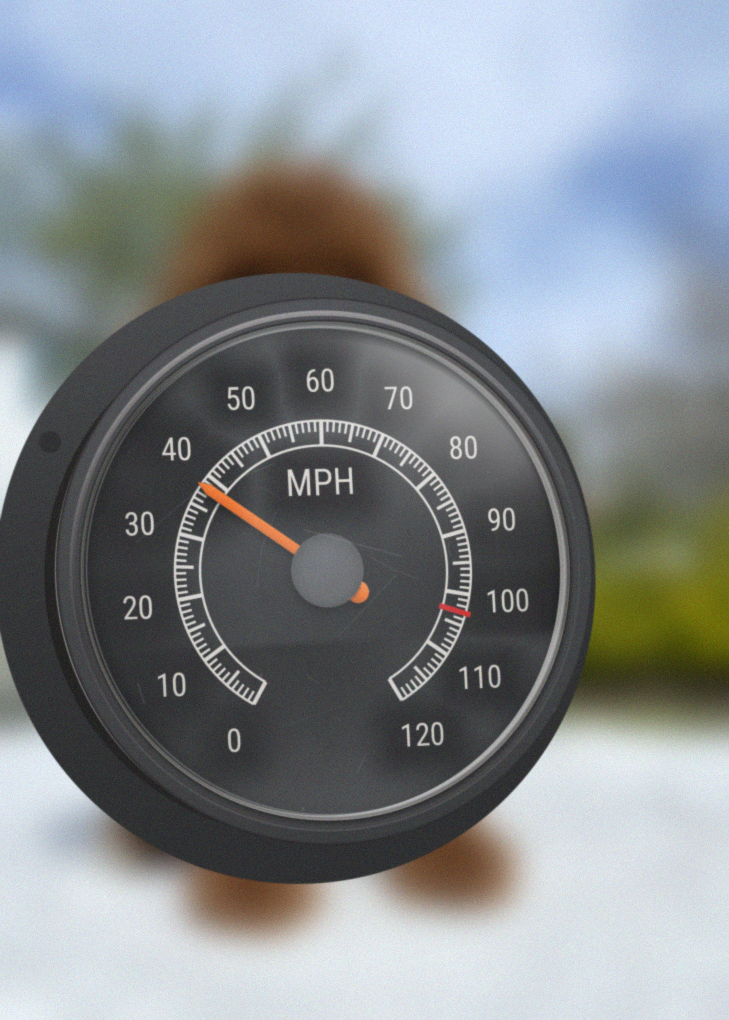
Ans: mph 38
